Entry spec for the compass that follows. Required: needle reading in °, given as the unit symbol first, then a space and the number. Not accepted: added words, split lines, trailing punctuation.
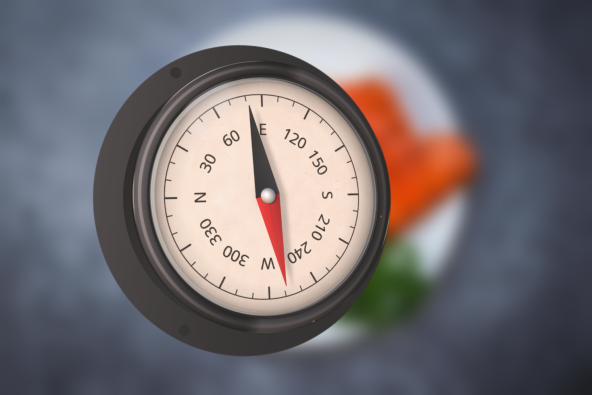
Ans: ° 260
